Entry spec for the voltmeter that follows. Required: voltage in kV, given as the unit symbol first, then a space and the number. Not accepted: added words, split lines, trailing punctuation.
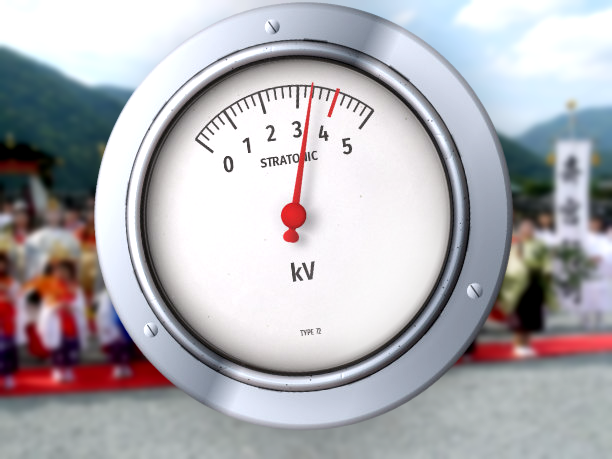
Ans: kV 3.4
